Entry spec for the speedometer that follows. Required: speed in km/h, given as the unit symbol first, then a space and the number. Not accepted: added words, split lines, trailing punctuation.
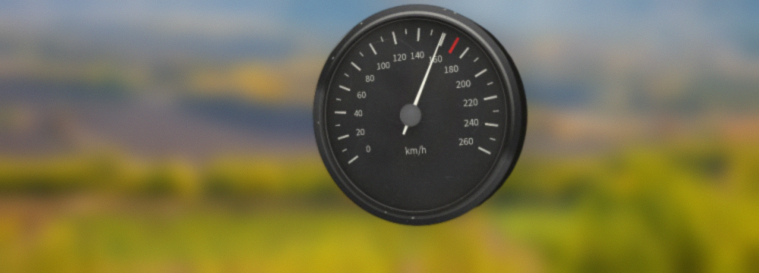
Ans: km/h 160
